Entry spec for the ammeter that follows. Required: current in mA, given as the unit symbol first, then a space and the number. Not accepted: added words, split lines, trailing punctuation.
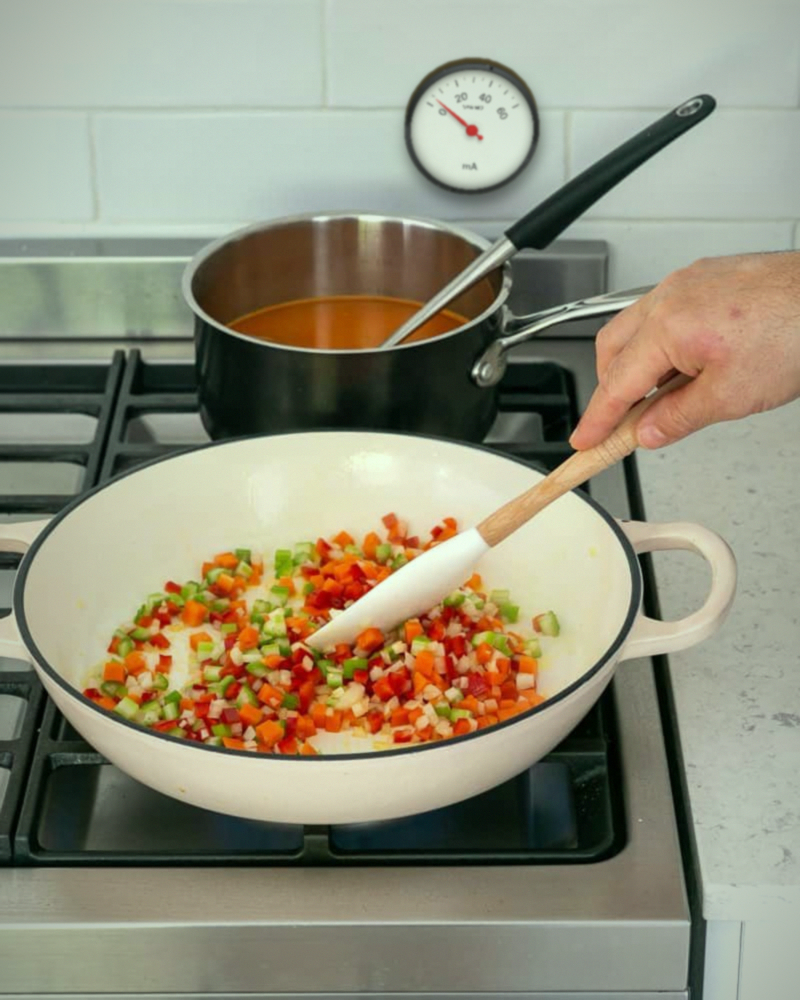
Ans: mA 5
